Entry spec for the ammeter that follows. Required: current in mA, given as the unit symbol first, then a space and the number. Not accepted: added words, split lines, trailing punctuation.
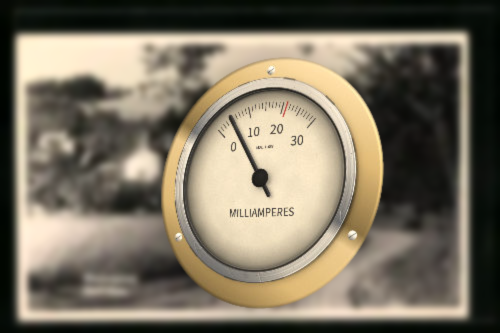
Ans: mA 5
